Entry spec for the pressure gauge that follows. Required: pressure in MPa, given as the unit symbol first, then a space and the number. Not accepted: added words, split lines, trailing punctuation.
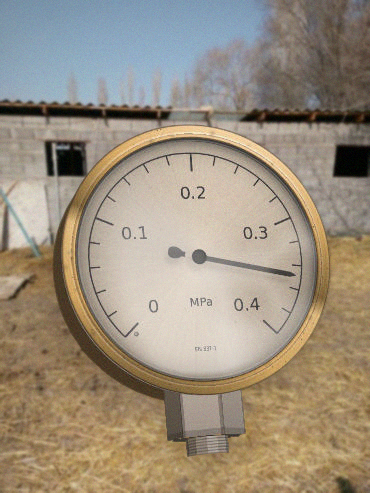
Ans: MPa 0.35
